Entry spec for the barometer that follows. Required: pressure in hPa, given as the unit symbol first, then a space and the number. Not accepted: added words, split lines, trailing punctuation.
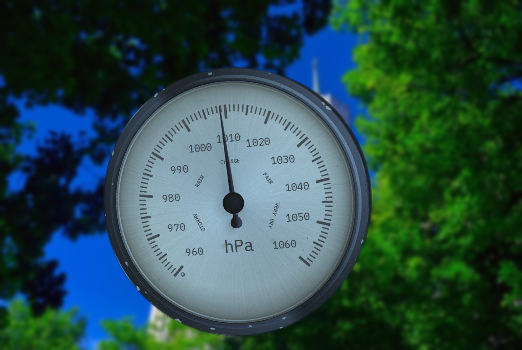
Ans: hPa 1009
